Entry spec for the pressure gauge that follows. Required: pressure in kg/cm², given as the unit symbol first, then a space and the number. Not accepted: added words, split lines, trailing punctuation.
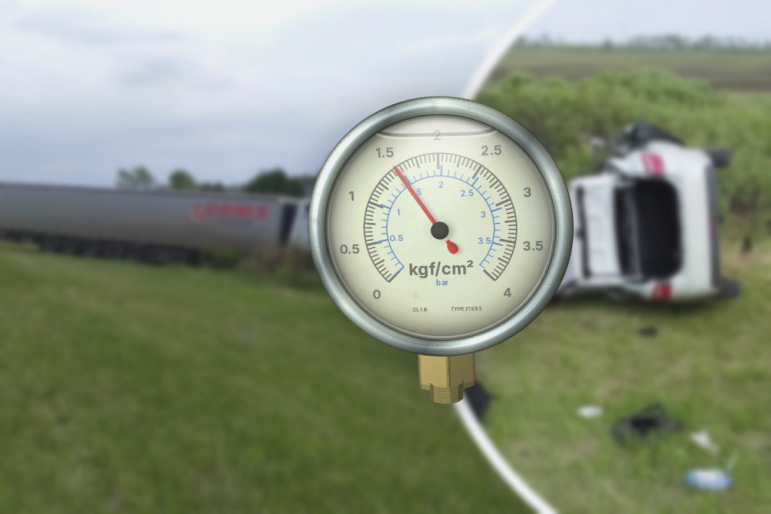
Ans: kg/cm² 1.5
